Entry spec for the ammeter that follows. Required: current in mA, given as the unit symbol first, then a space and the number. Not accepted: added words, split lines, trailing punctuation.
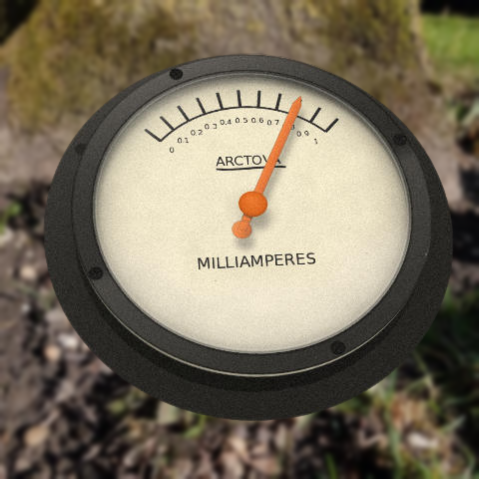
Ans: mA 0.8
